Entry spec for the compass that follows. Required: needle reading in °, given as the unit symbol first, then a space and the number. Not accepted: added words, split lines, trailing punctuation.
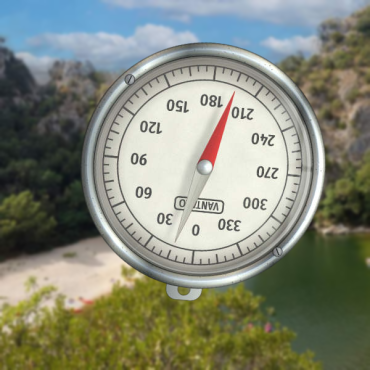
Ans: ° 195
